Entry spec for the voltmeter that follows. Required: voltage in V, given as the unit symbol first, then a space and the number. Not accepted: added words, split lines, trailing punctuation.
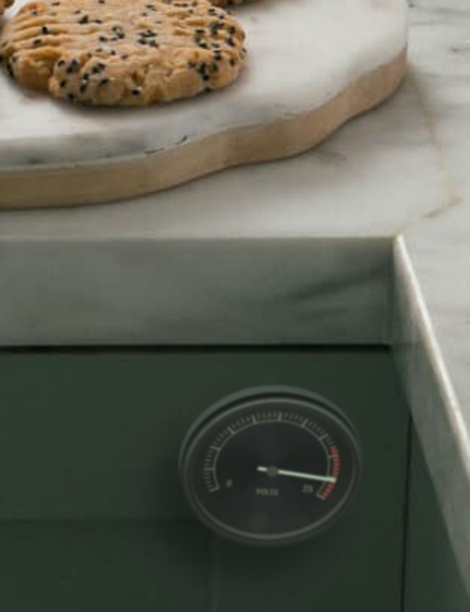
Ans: V 22.5
